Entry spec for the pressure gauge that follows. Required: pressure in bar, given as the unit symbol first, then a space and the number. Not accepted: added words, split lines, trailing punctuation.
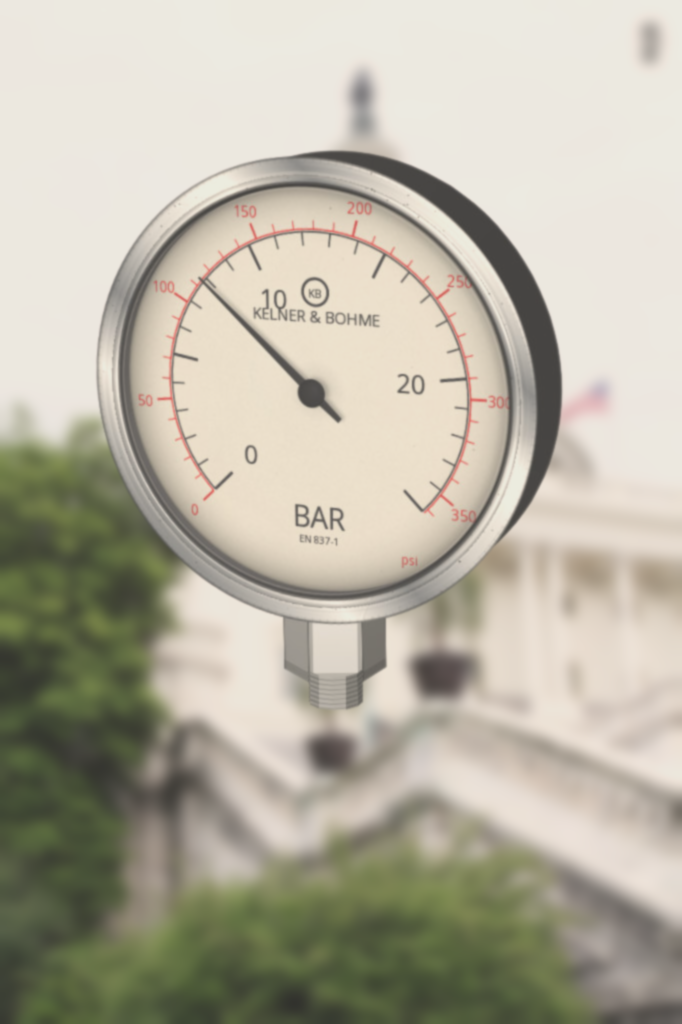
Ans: bar 8
